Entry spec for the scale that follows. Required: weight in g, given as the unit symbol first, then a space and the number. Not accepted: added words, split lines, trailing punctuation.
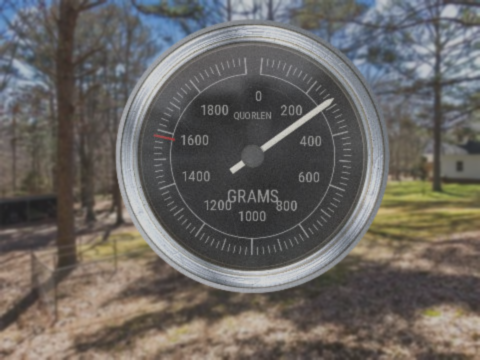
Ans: g 280
